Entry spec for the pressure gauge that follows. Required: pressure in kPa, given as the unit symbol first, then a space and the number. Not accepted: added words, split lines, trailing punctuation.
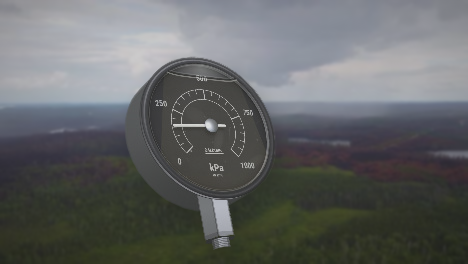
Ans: kPa 150
